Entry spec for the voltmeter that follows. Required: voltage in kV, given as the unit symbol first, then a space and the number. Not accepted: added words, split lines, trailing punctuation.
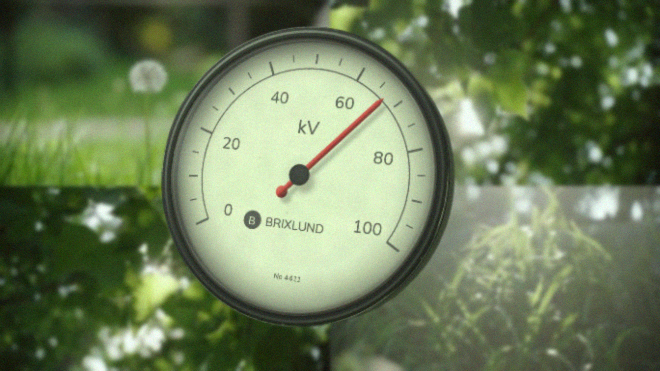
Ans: kV 67.5
